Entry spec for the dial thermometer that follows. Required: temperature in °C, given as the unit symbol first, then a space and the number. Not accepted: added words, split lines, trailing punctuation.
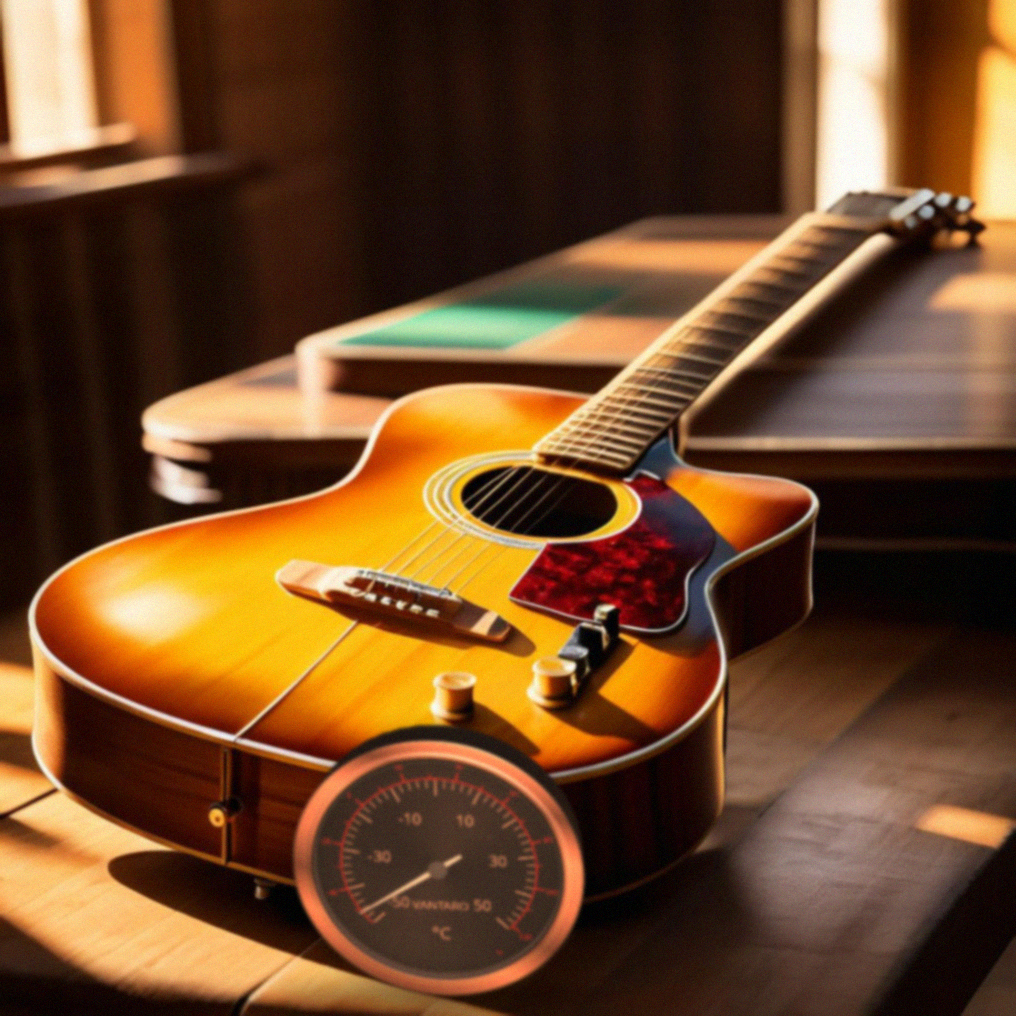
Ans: °C -46
